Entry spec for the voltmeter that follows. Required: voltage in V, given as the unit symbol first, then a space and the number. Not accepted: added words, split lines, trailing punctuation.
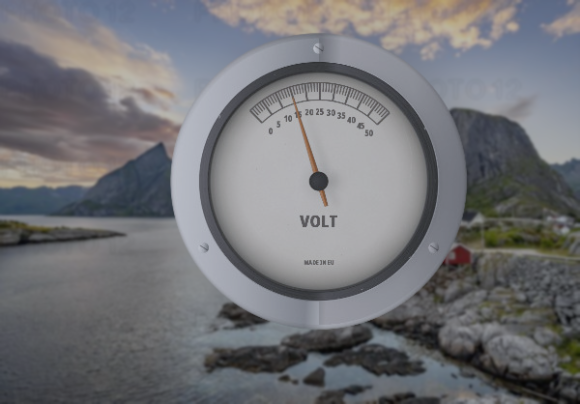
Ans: V 15
